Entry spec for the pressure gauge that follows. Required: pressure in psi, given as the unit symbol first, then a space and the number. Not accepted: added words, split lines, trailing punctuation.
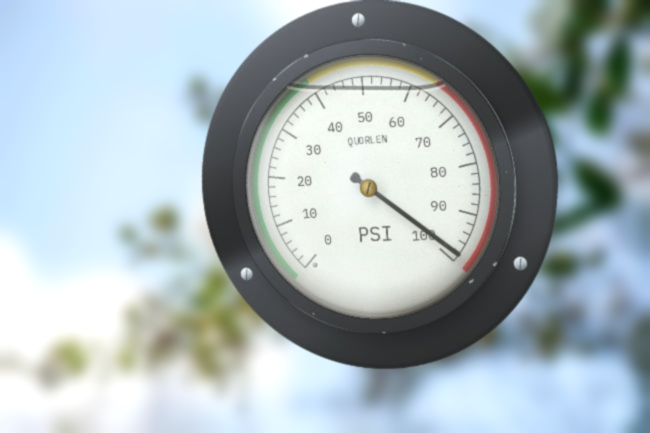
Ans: psi 98
